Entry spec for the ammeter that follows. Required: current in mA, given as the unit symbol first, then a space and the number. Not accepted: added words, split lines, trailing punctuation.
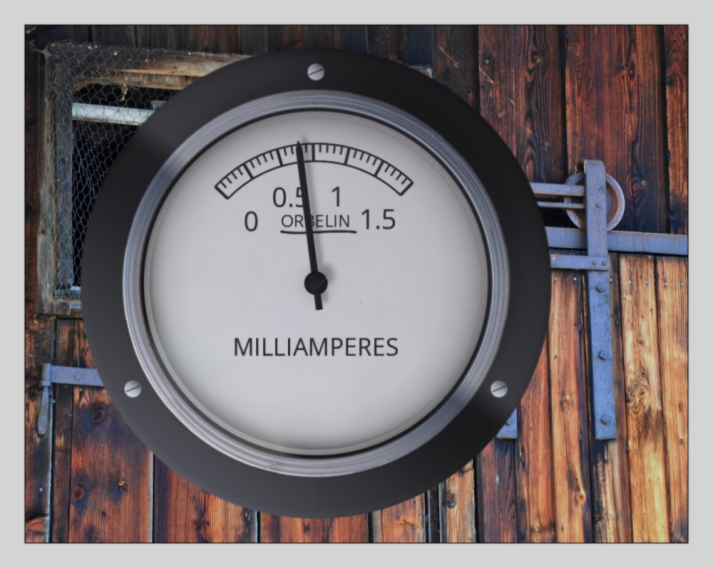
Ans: mA 0.65
